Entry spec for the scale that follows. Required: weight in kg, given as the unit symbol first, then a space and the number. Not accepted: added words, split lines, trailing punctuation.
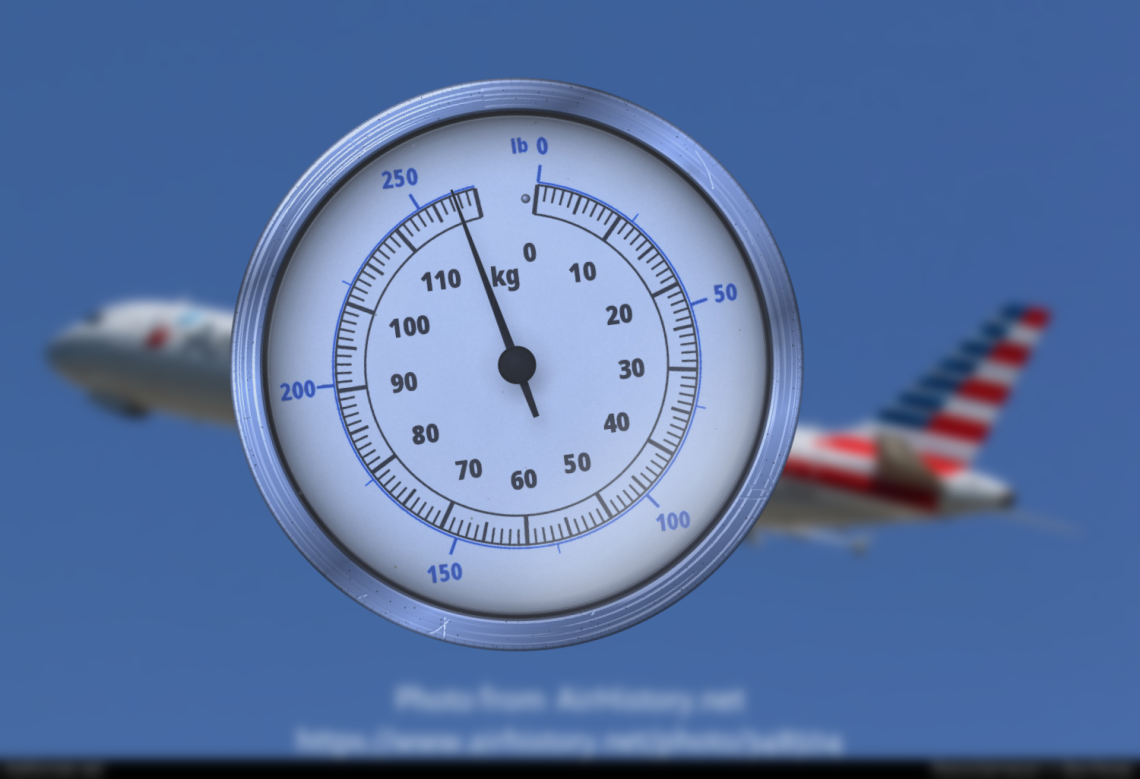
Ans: kg 117.5
